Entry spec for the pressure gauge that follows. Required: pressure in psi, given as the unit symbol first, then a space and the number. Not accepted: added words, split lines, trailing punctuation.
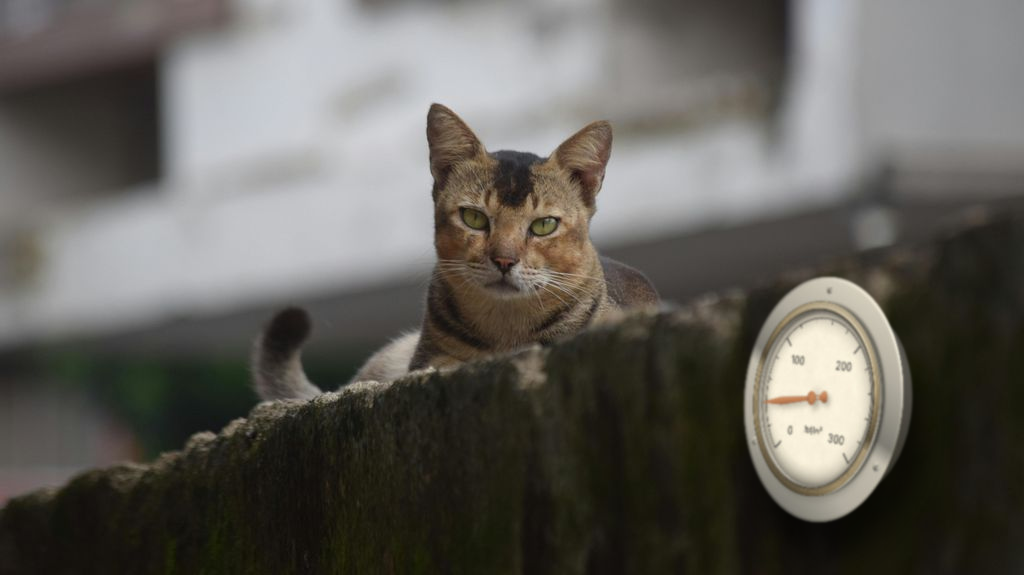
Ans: psi 40
